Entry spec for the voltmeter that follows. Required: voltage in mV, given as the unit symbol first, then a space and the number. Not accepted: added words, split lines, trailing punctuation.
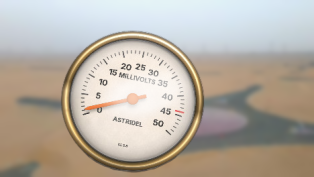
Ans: mV 1
